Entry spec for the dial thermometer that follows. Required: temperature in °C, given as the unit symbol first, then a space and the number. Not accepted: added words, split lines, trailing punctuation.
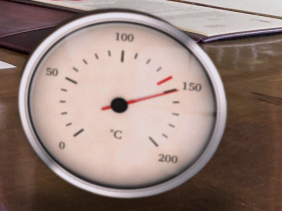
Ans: °C 150
